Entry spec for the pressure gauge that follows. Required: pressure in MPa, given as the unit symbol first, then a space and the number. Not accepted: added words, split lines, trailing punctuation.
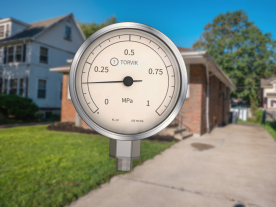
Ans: MPa 0.15
